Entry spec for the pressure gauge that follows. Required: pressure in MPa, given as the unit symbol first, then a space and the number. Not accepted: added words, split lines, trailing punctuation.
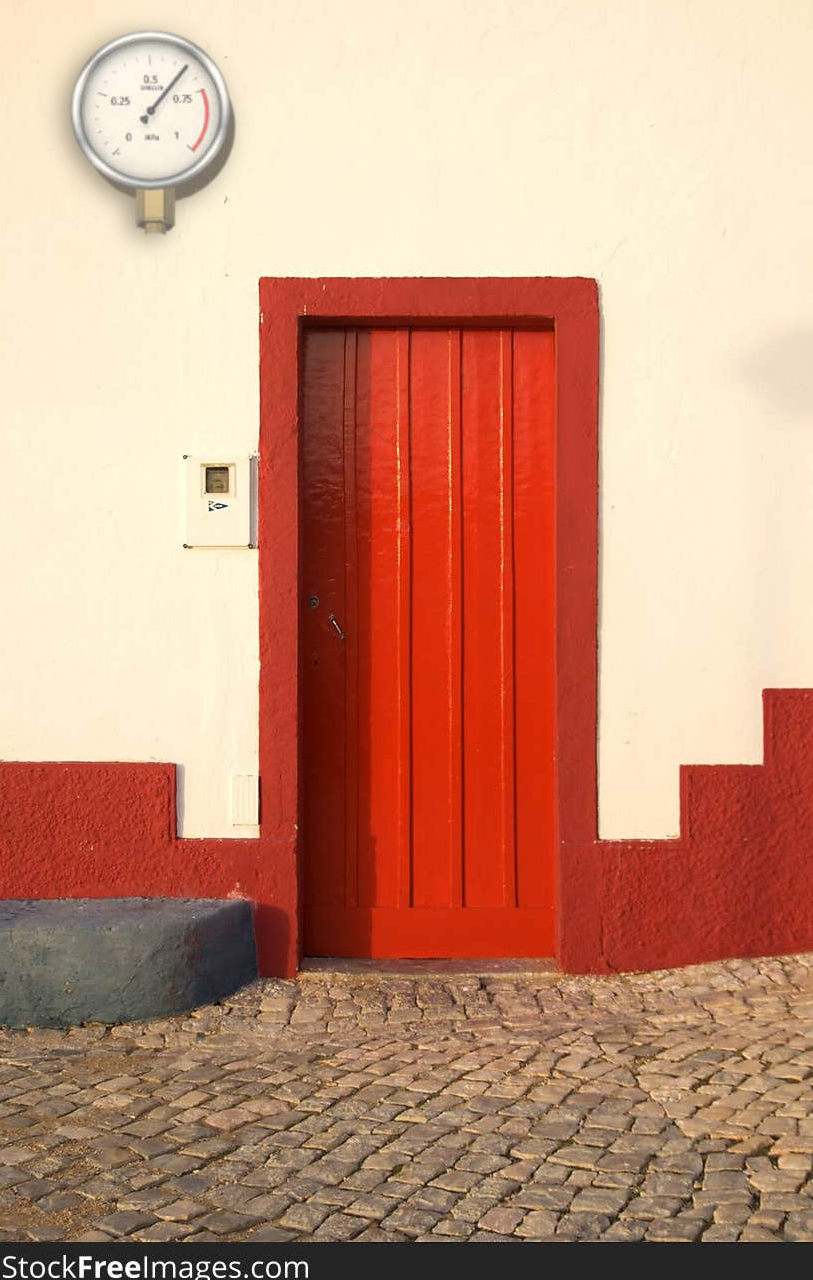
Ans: MPa 0.65
